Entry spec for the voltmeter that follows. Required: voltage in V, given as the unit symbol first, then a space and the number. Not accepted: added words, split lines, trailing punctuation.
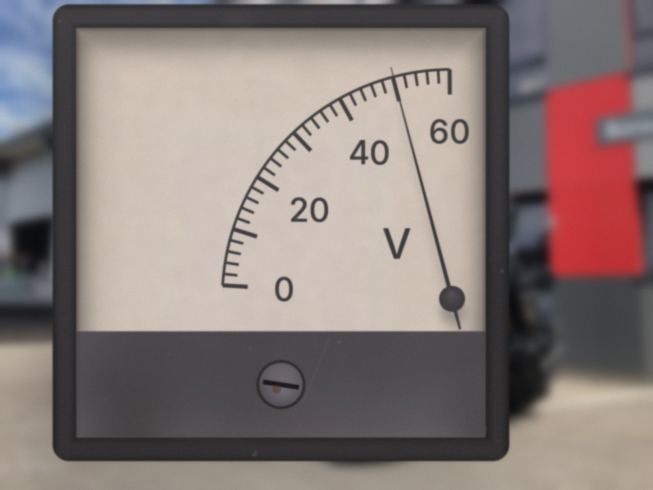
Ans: V 50
